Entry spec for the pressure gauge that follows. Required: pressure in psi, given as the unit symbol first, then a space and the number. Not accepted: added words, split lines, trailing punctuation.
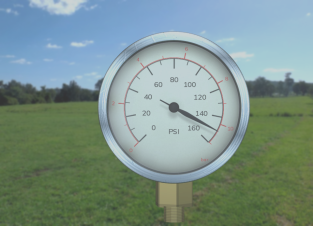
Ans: psi 150
